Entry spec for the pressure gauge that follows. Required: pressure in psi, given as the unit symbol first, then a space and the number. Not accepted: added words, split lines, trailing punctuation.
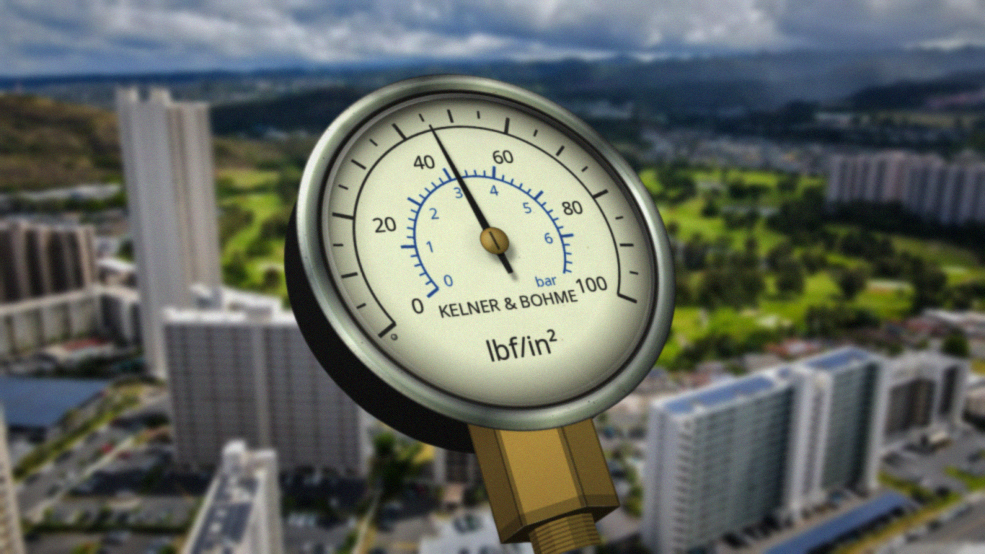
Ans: psi 45
